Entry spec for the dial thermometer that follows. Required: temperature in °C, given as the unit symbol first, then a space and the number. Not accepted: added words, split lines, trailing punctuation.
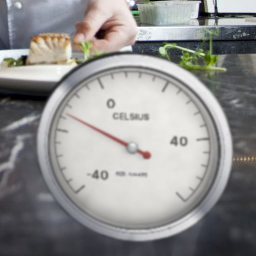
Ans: °C -14
